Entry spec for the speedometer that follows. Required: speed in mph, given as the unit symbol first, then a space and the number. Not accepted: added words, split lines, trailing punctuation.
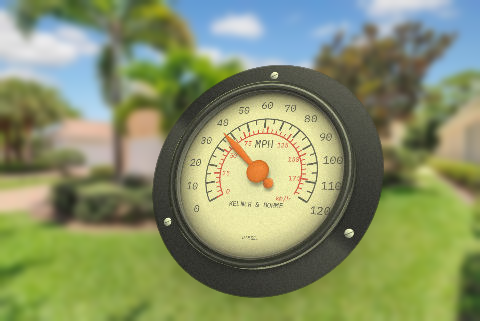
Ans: mph 37.5
